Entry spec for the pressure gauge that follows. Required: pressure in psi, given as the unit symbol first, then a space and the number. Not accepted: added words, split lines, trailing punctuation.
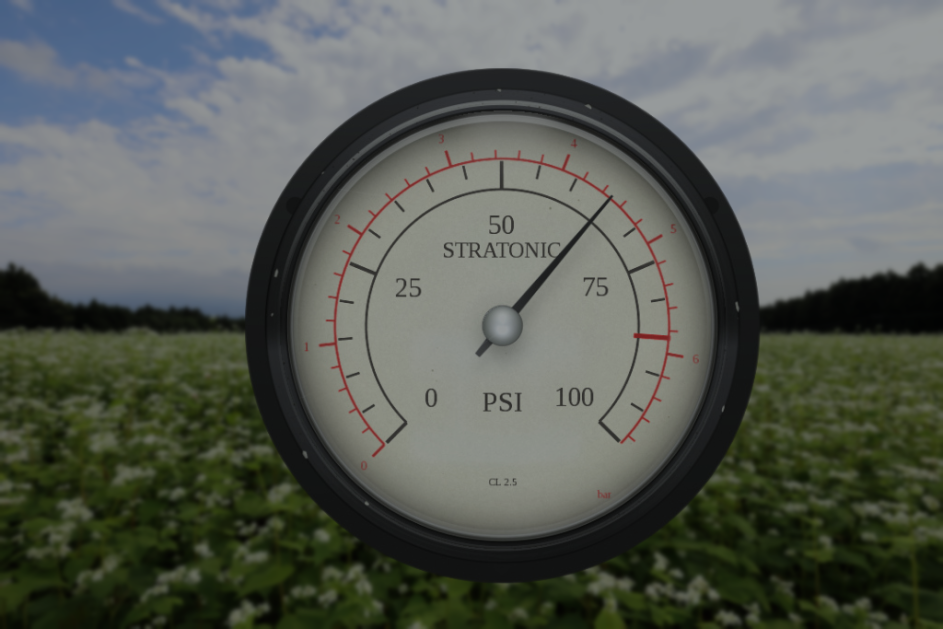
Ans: psi 65
